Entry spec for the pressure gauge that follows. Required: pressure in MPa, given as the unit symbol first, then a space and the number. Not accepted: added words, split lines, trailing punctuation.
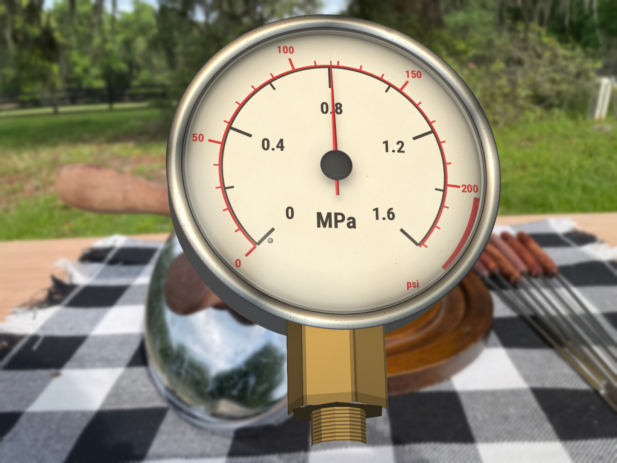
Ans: MPa 0.8
